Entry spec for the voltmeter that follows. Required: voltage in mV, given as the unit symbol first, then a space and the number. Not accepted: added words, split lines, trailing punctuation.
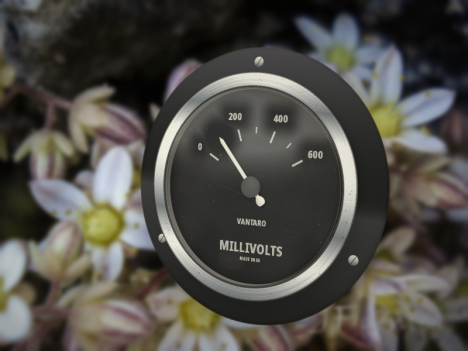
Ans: mV 100
